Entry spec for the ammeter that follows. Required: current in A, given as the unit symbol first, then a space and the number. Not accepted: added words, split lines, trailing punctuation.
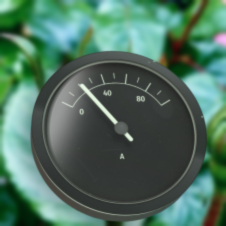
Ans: A 20
